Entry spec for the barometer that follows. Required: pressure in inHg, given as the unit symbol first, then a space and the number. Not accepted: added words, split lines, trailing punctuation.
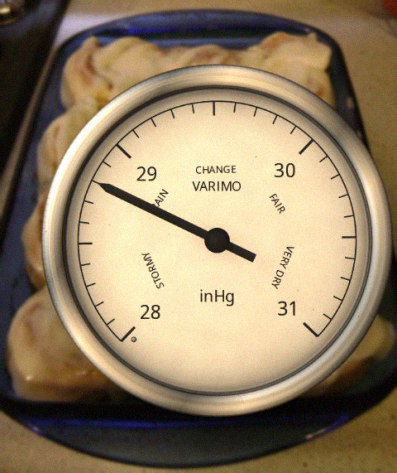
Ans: inHg 28.8
